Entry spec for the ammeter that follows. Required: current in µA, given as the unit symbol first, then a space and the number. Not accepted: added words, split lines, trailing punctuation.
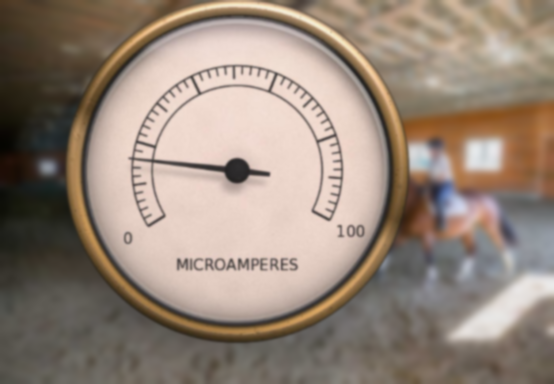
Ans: µA 16
